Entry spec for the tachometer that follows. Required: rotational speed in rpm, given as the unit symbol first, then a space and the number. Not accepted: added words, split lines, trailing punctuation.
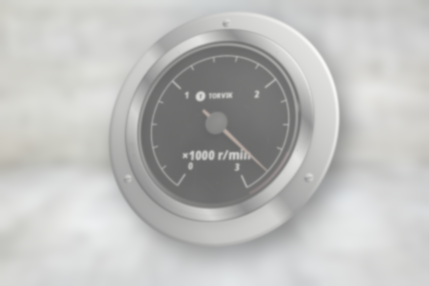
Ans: rpm 2800
